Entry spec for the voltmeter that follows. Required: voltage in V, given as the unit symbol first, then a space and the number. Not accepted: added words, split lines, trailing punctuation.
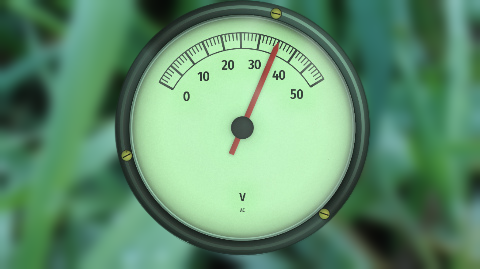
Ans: V 35
